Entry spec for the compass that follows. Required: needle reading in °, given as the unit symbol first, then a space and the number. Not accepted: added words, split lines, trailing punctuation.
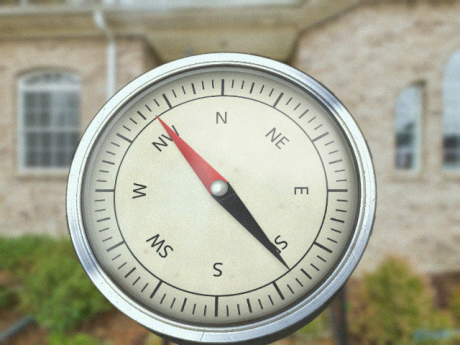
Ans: ° 320
